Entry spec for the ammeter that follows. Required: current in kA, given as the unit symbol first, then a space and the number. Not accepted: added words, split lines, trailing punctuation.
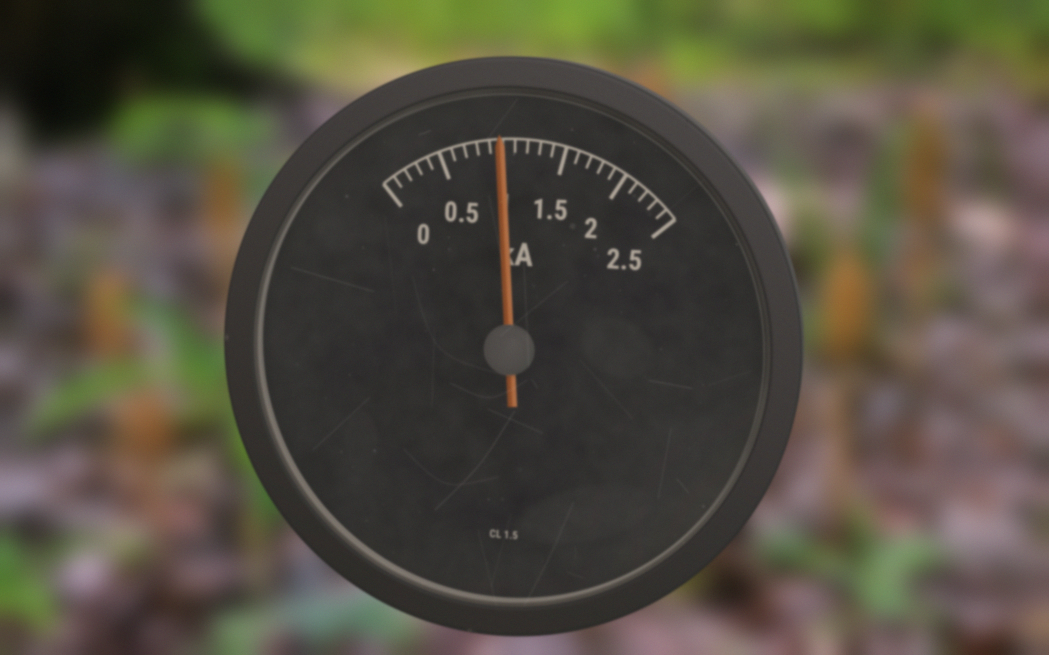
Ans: kA 1
